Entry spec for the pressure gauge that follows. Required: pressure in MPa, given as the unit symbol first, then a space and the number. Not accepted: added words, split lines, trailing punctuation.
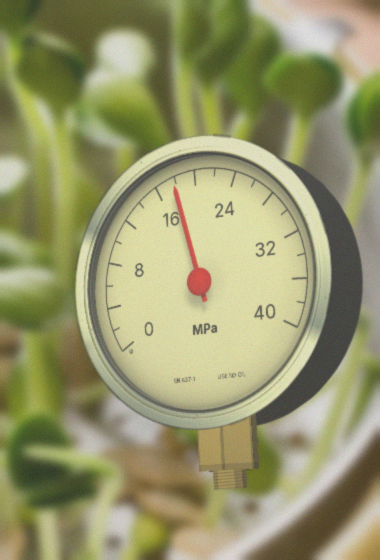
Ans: MPa 18
